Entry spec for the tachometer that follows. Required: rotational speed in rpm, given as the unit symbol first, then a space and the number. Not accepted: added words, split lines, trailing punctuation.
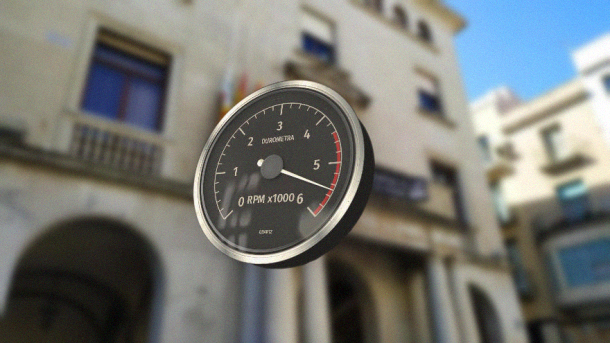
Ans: rpm 5500
